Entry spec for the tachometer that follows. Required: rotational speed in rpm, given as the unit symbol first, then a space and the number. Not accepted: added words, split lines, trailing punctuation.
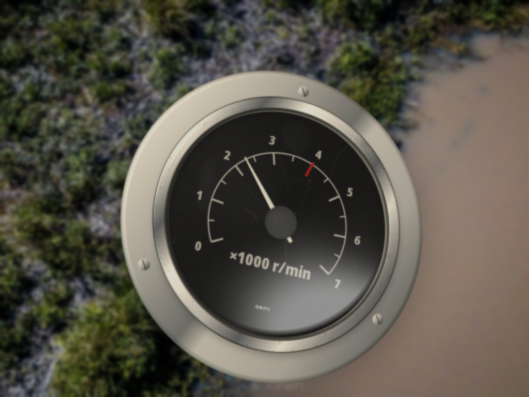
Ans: rpm 2250
